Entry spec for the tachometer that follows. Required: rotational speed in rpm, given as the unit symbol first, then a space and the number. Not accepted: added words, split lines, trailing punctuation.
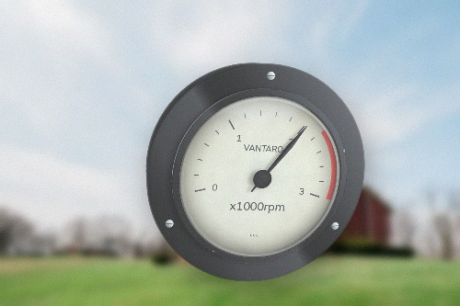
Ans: rpm 2000
